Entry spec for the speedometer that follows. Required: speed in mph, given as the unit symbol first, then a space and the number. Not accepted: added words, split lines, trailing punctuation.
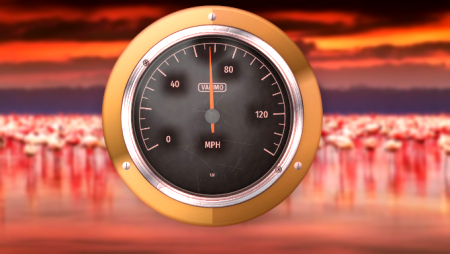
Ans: mph 67.5
